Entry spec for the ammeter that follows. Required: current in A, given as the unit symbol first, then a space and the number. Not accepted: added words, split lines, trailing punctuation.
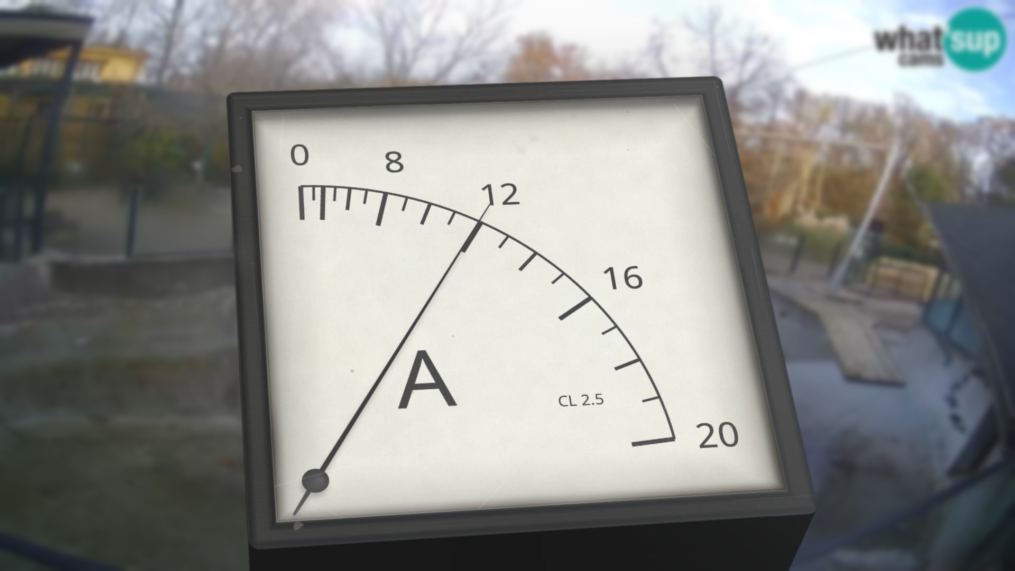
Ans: A 12
